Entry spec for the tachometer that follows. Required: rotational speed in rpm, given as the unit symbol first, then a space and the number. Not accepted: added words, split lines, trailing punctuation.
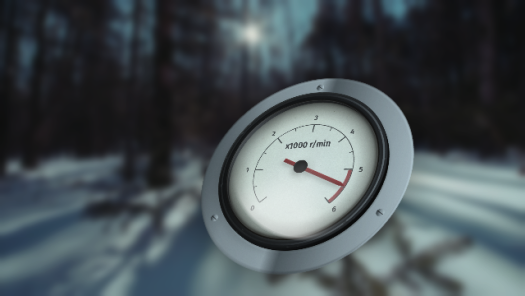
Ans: rpm 5500
